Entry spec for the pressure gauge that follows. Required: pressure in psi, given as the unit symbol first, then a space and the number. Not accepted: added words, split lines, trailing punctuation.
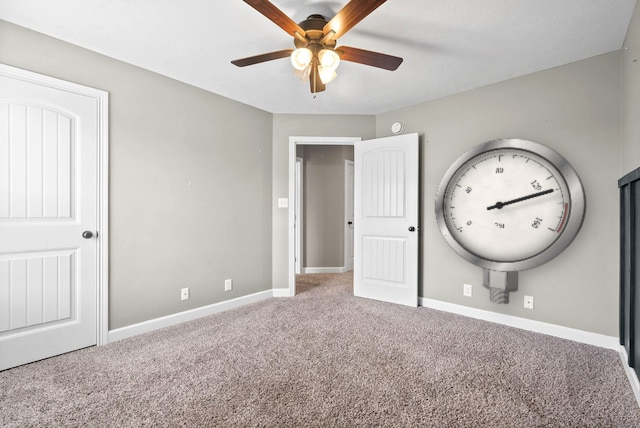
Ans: psi 130
